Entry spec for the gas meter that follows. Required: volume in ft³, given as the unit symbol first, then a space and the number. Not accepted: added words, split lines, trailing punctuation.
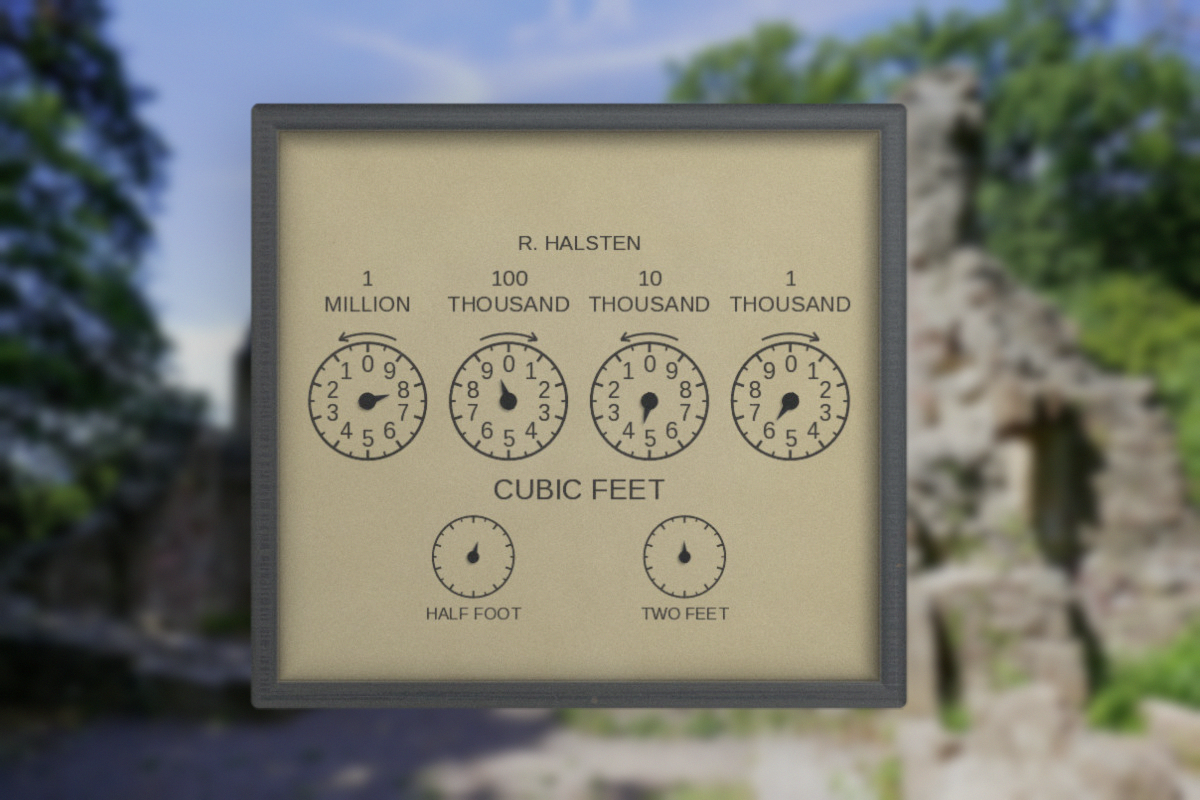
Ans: ft³ 794600
